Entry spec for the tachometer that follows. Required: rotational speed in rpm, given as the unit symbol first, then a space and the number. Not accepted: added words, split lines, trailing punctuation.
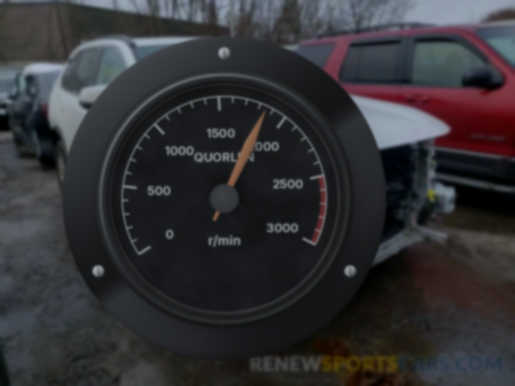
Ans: rpm 1850
